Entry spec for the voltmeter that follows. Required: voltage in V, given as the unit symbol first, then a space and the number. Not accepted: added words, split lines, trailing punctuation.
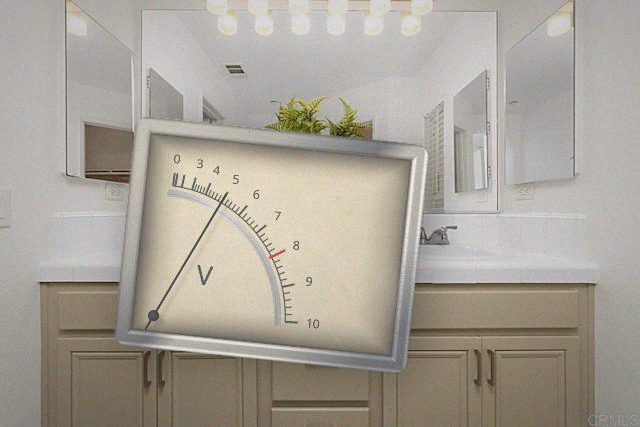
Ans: V 5
